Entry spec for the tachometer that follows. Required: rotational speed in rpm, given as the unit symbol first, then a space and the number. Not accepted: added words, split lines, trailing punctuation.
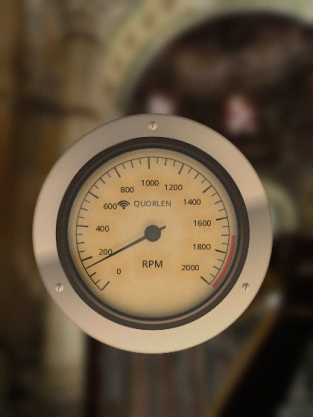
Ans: rpm 150
